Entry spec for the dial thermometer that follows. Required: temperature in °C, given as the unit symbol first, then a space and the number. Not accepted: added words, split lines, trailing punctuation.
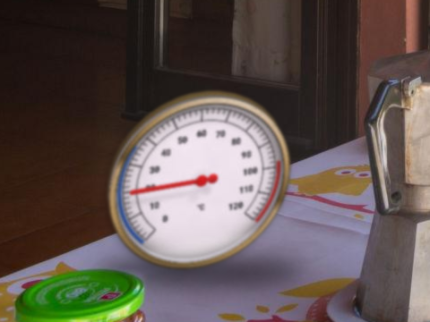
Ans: °C 20
